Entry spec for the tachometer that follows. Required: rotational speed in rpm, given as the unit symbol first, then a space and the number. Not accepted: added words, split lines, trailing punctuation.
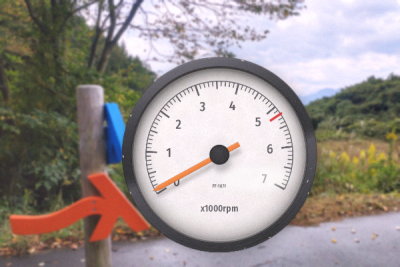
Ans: rpm 100
